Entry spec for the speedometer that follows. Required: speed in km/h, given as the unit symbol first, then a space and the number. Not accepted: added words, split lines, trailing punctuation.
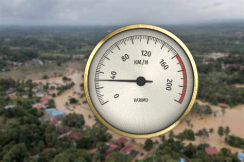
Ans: km/h 30
